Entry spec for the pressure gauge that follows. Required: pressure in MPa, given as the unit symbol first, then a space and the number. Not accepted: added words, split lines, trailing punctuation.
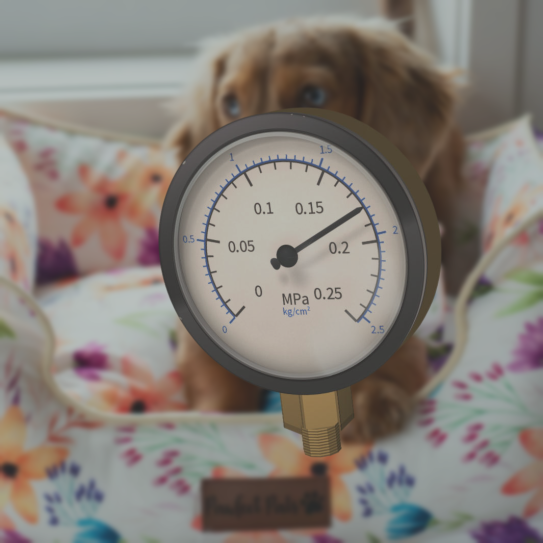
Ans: MPa 0.18
